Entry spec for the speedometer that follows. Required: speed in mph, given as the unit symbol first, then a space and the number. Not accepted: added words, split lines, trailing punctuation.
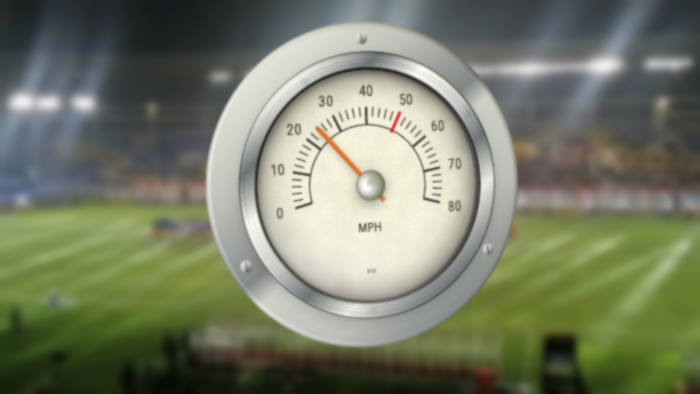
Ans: mph 24
